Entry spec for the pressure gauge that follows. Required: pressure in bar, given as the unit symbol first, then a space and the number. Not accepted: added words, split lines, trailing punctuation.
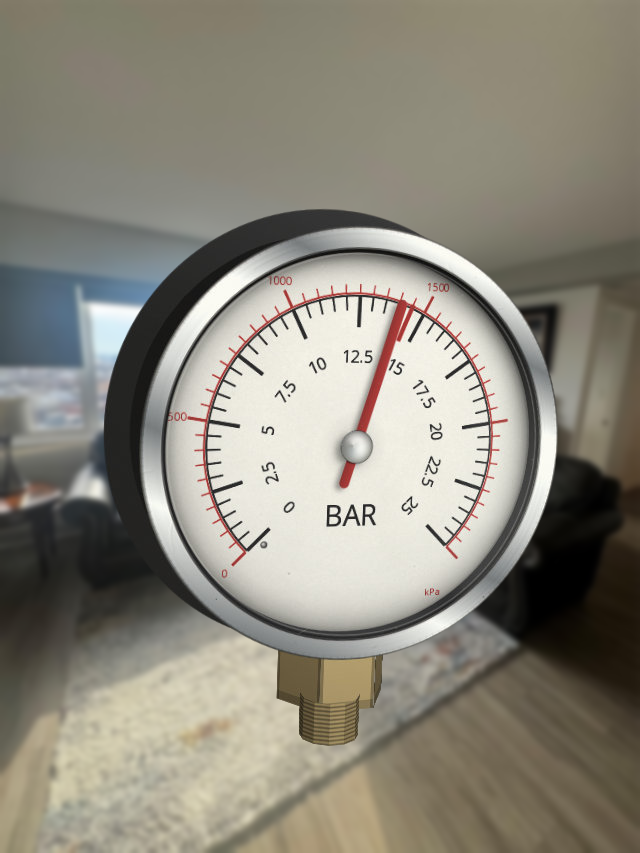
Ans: bar 14
